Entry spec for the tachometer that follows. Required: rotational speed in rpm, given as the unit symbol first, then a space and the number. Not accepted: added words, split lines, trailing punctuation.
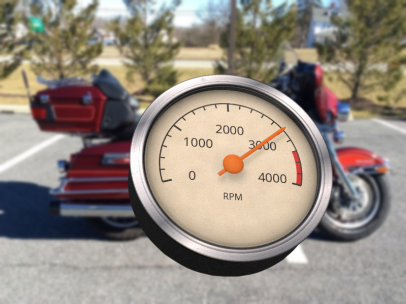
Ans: rpm 3000
